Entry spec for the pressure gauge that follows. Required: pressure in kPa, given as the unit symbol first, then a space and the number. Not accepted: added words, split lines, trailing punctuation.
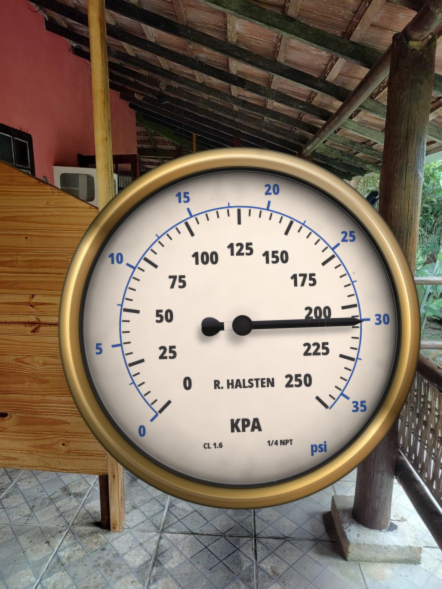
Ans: kPa 207.5
